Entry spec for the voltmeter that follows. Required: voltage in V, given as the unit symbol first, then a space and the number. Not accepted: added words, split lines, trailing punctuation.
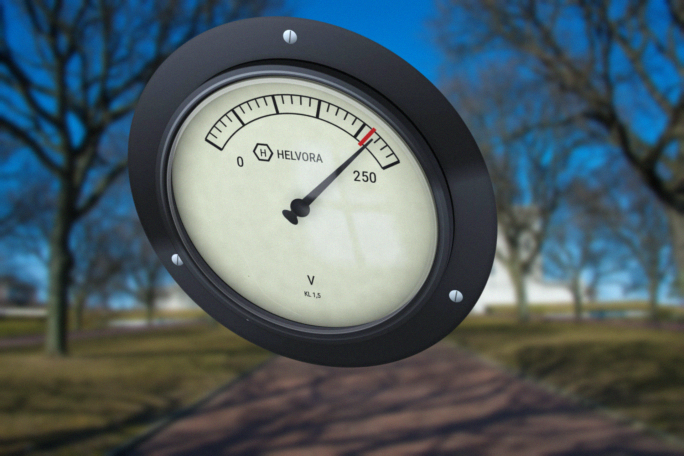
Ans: V 215
